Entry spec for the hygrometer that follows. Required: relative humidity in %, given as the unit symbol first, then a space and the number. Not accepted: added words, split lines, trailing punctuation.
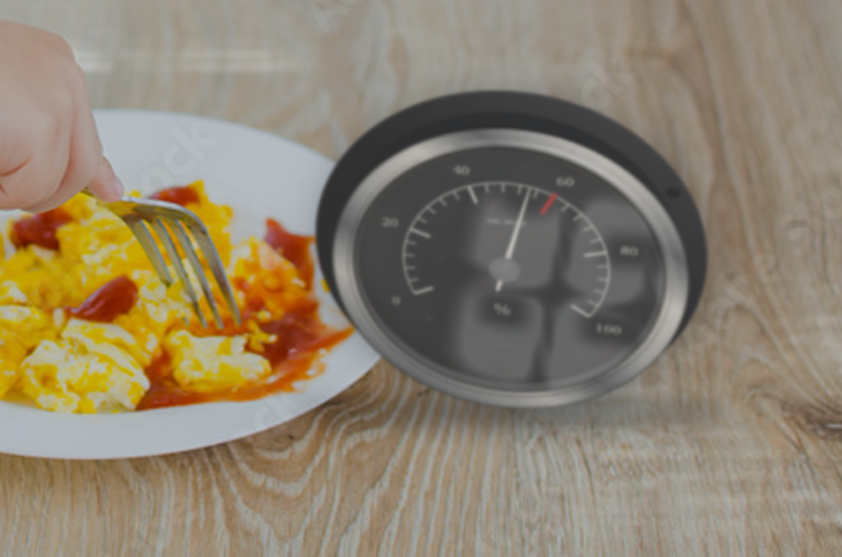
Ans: % 54
